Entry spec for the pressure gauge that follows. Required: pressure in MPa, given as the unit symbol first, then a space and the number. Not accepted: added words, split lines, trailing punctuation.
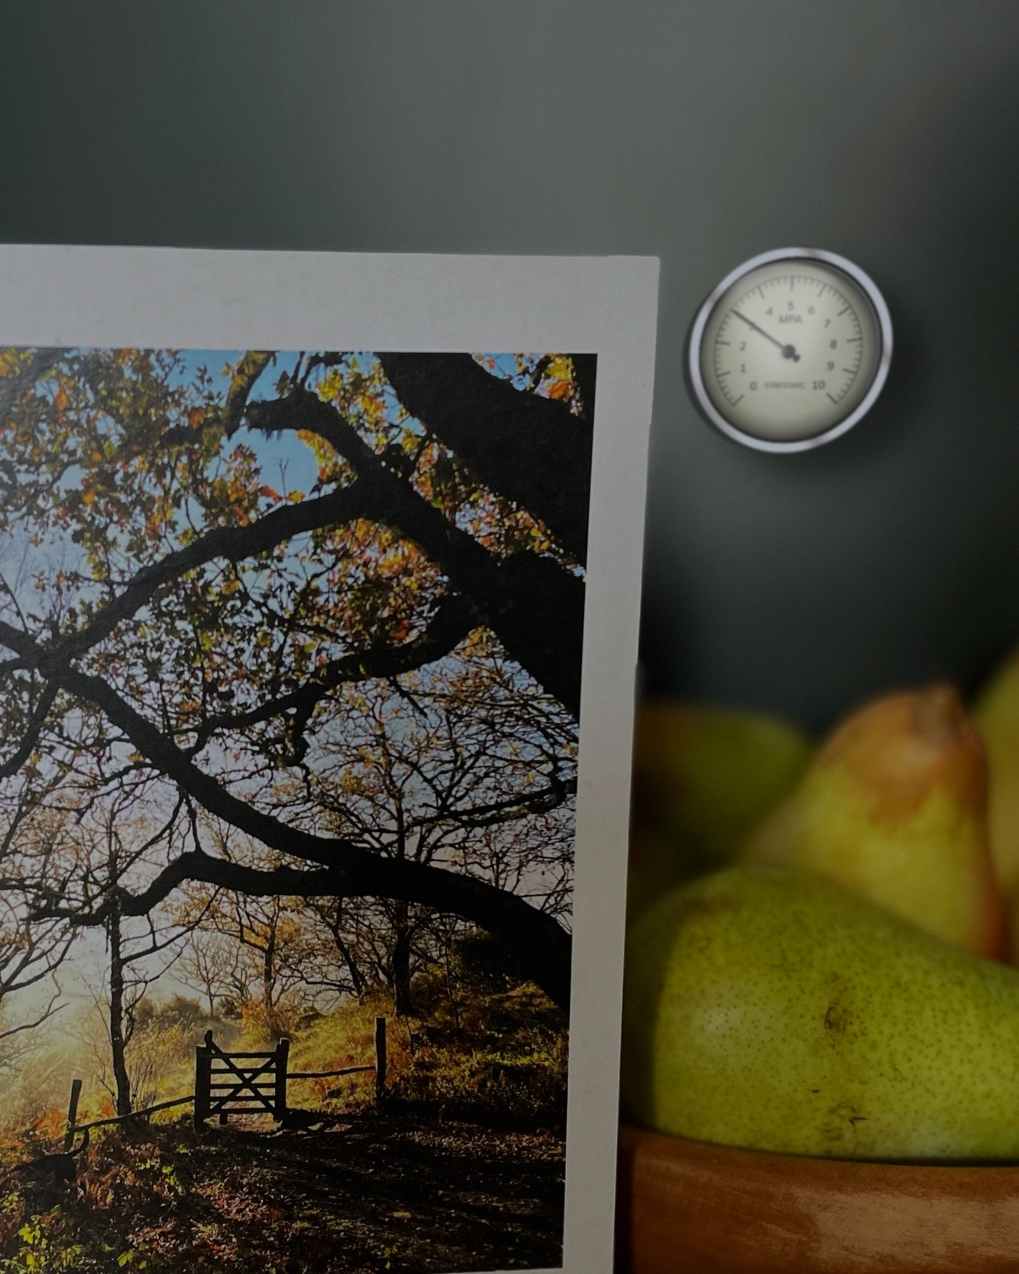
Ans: MPa 3
